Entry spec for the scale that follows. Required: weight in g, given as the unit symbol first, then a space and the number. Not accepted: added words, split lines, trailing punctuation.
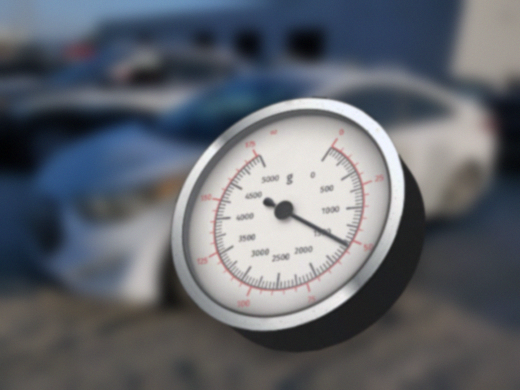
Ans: g 1500
